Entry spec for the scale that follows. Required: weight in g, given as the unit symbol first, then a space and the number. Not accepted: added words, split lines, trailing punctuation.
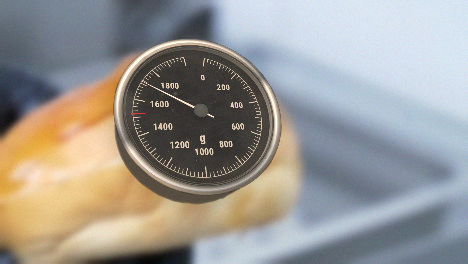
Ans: g 1700
